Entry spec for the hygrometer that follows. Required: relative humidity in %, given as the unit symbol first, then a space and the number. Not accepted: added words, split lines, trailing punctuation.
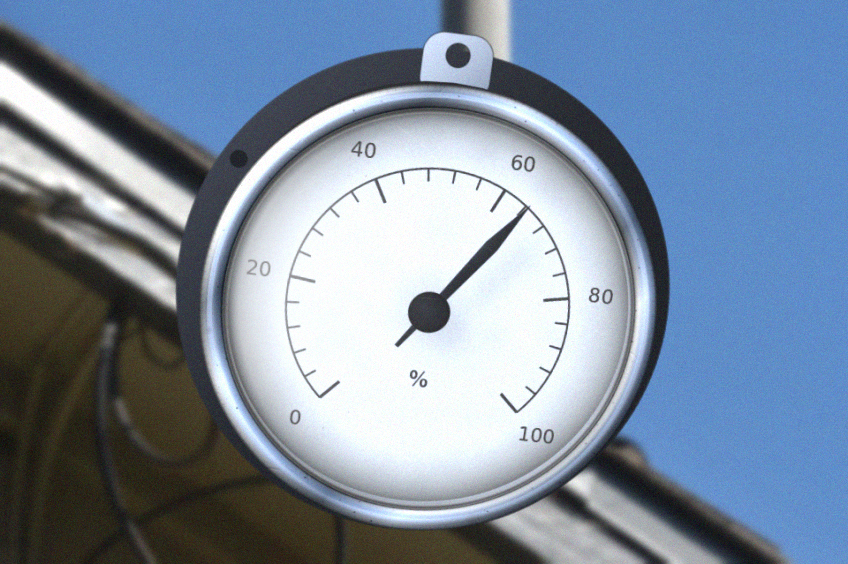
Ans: % 64
